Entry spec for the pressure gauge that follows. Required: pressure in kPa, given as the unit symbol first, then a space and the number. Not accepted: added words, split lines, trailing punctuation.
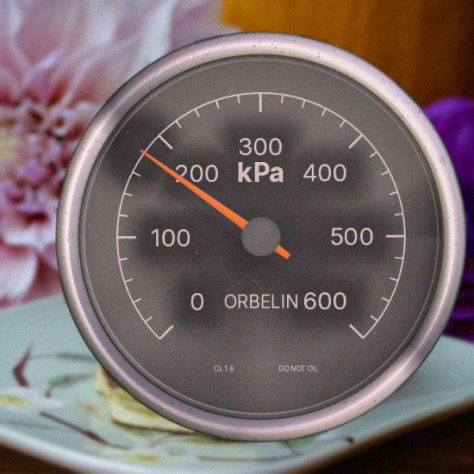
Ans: kPa 180
